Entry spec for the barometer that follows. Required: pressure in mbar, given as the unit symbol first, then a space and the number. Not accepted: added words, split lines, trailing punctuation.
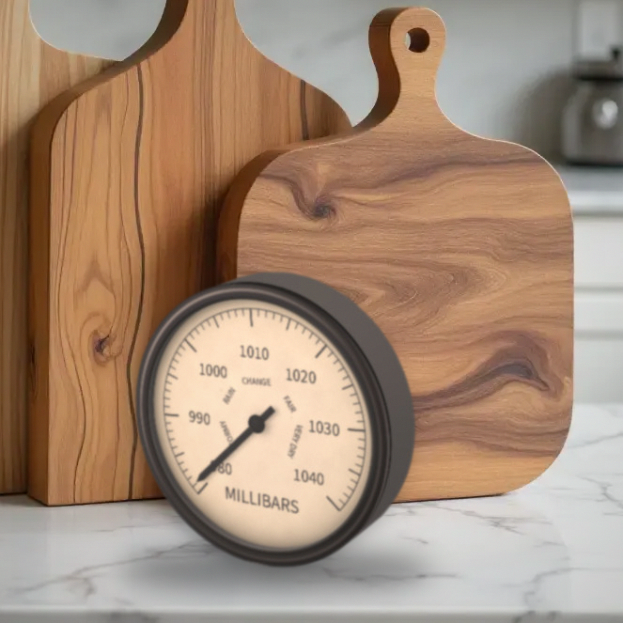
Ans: mbar 981
